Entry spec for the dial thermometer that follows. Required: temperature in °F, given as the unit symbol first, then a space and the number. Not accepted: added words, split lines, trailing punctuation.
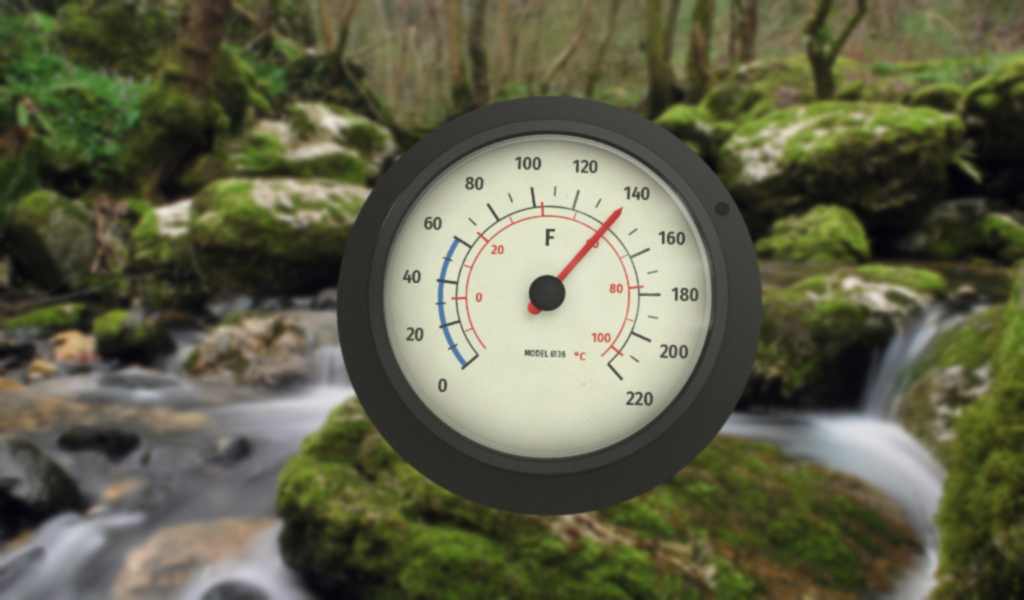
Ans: °F 140
